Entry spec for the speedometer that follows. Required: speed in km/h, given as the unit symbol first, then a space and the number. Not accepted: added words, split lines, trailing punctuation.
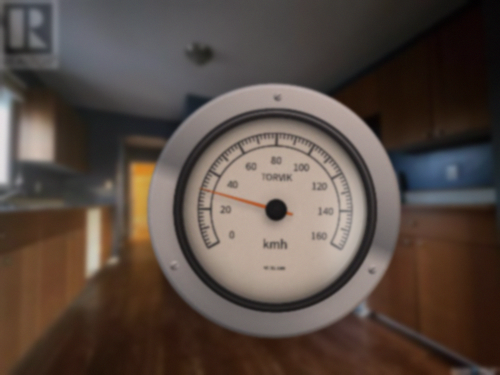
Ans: km/h 30
